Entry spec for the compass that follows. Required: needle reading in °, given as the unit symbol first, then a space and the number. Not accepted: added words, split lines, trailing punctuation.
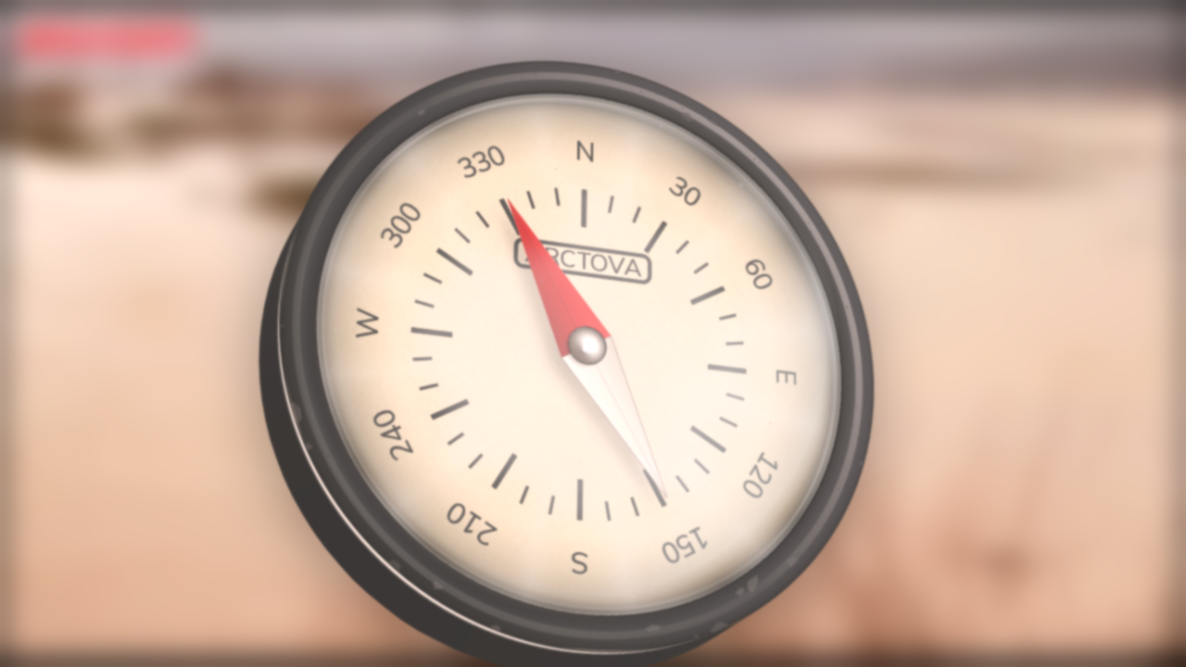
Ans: ° 330
